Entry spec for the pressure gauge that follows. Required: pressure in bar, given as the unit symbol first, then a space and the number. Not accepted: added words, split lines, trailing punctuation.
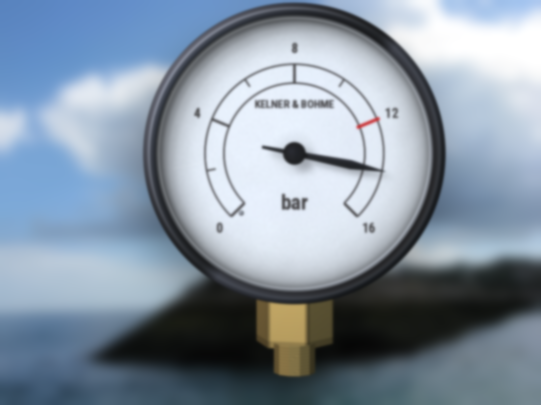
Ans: bar 14
